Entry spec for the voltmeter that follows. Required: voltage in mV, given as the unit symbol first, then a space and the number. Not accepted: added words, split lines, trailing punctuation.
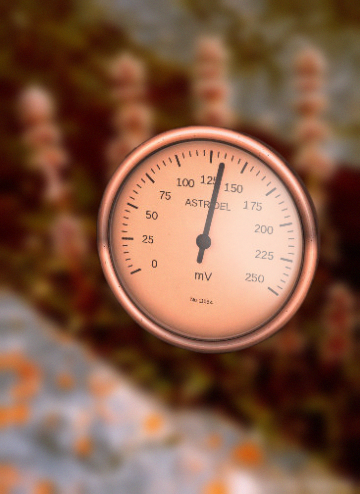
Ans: mV 135
